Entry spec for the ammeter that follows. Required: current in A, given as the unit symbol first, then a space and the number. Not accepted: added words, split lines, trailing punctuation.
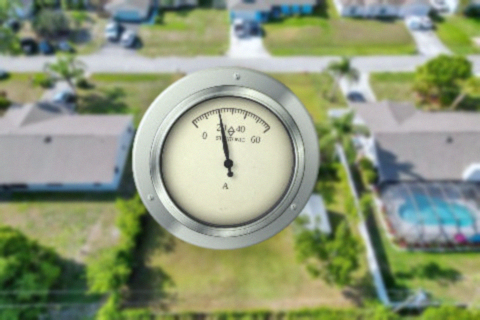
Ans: A 20
